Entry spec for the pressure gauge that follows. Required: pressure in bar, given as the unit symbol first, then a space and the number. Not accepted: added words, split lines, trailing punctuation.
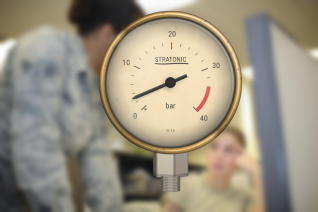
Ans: bar 3
